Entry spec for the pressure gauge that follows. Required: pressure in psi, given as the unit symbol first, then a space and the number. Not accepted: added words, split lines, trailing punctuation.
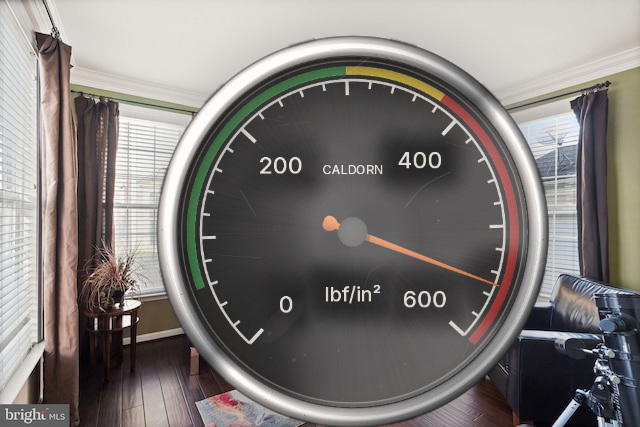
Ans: psi 550
